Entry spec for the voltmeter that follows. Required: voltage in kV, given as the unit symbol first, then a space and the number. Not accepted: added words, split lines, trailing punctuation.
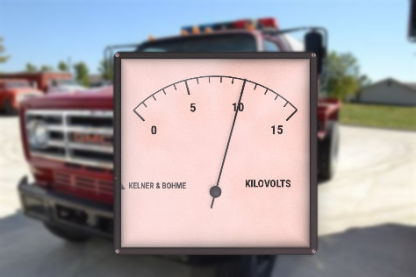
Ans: kV 10
